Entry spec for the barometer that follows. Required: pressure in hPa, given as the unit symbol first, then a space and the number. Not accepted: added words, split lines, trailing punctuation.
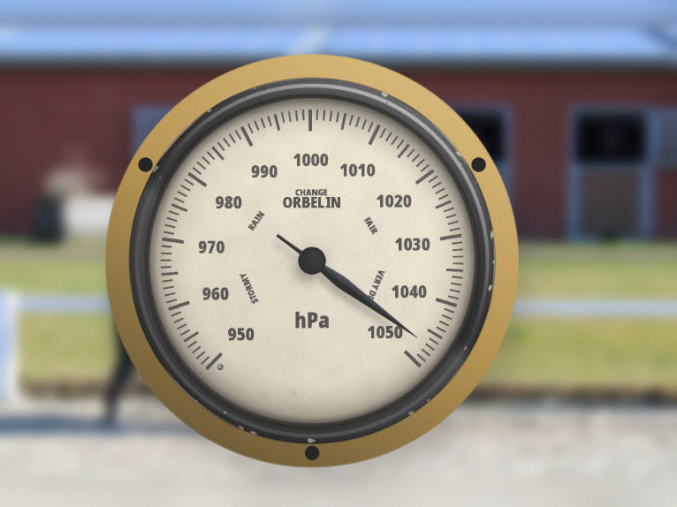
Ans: hPa 1047
